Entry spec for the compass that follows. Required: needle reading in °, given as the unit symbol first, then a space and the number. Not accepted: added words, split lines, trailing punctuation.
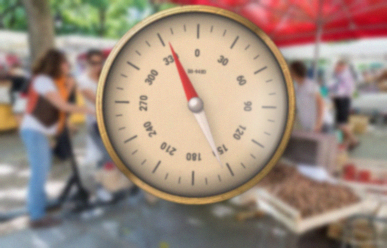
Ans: ° 335
